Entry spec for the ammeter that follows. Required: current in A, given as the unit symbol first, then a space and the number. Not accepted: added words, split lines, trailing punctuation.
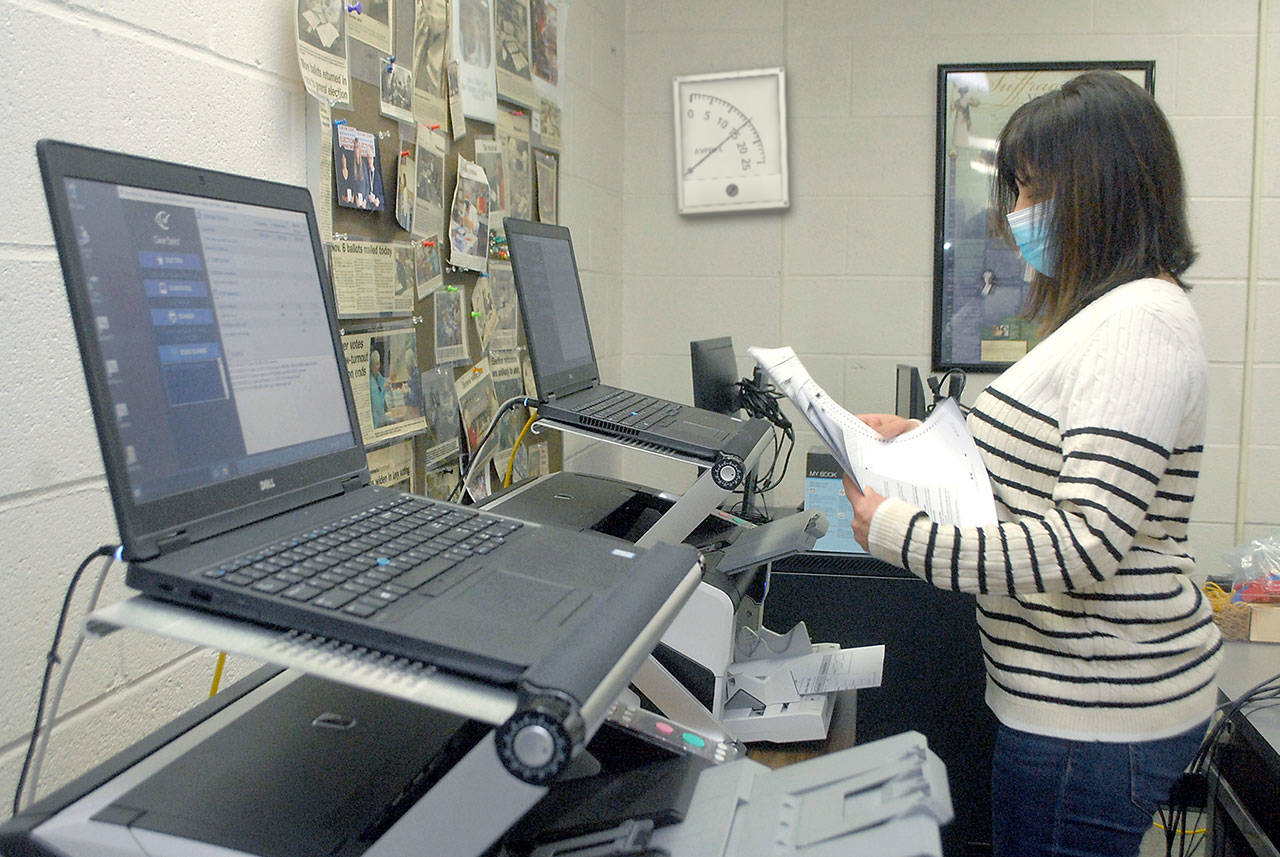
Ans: A 15
